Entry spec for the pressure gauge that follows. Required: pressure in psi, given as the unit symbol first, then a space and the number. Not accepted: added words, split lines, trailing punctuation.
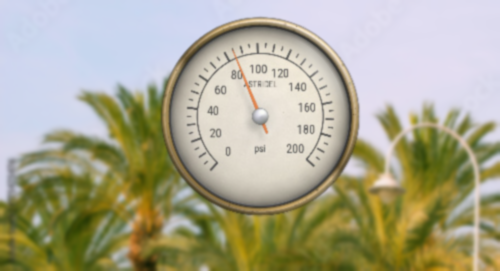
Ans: psi 85
